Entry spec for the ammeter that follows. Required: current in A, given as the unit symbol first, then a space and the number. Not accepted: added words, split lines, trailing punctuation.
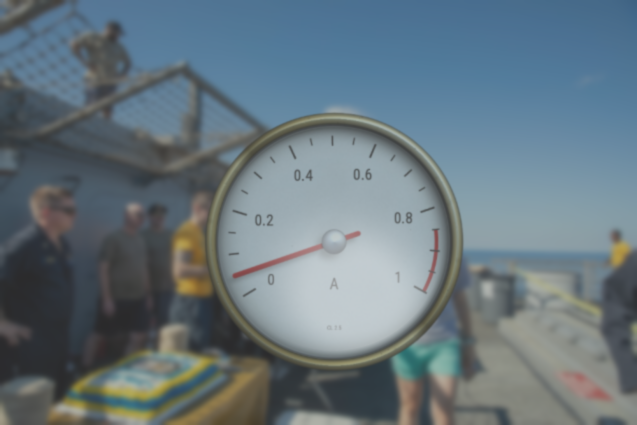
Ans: A 0.05
